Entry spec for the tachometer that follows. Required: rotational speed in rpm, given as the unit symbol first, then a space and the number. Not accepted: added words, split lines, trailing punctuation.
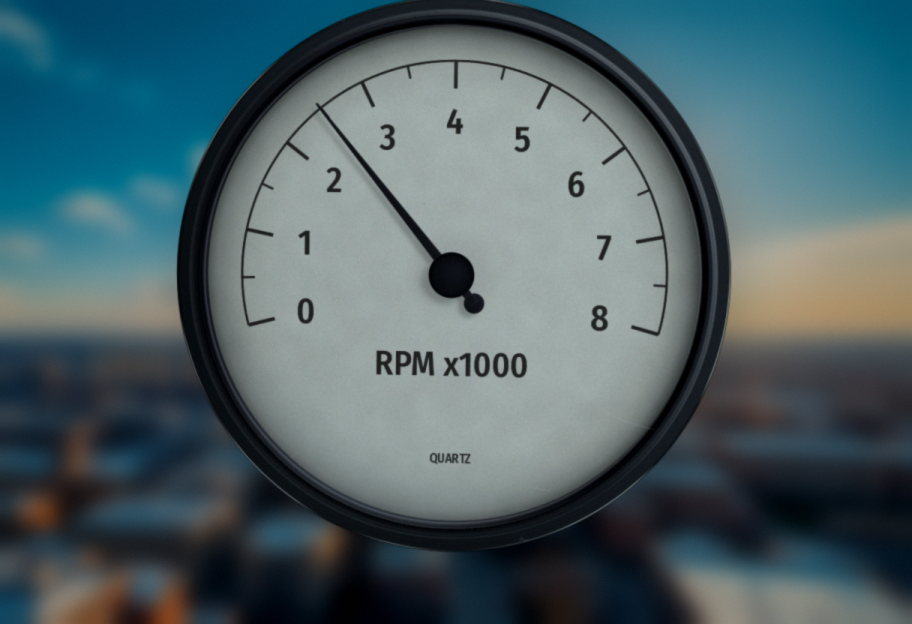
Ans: rpm 2500
